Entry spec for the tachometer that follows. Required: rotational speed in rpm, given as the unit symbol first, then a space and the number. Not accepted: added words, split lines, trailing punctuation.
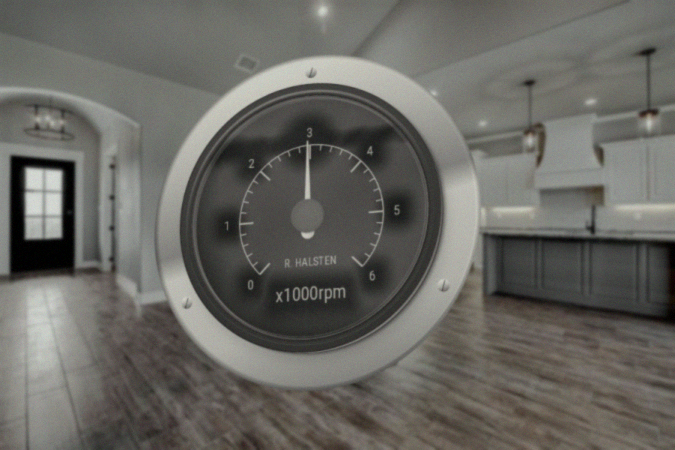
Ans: rpm 3000
